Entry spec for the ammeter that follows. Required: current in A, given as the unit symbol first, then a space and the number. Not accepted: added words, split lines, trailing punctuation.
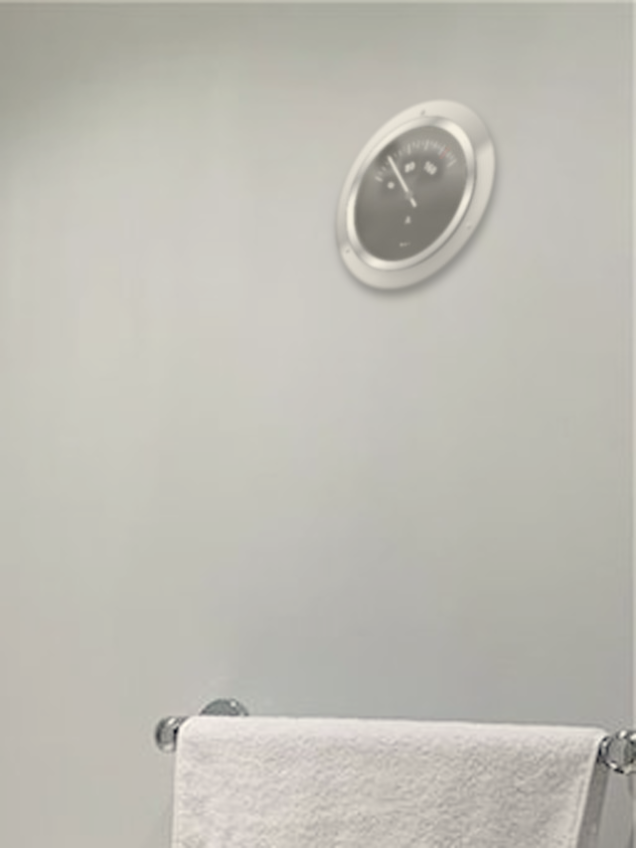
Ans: A 40
